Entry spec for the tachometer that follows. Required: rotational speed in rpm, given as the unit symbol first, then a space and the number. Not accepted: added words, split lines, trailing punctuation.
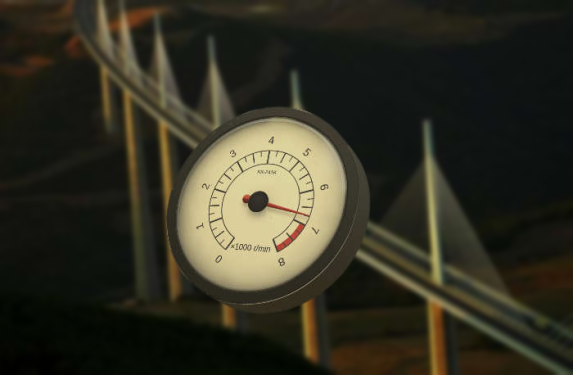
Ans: rpm 6750
